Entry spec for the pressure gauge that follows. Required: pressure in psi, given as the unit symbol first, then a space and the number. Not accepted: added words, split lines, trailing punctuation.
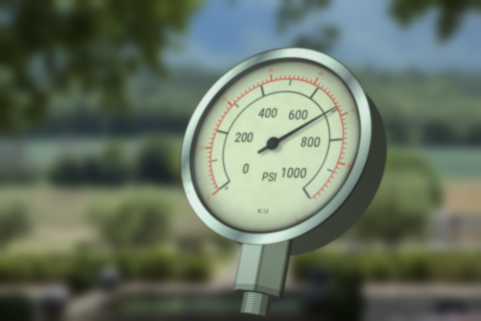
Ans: psi 700
